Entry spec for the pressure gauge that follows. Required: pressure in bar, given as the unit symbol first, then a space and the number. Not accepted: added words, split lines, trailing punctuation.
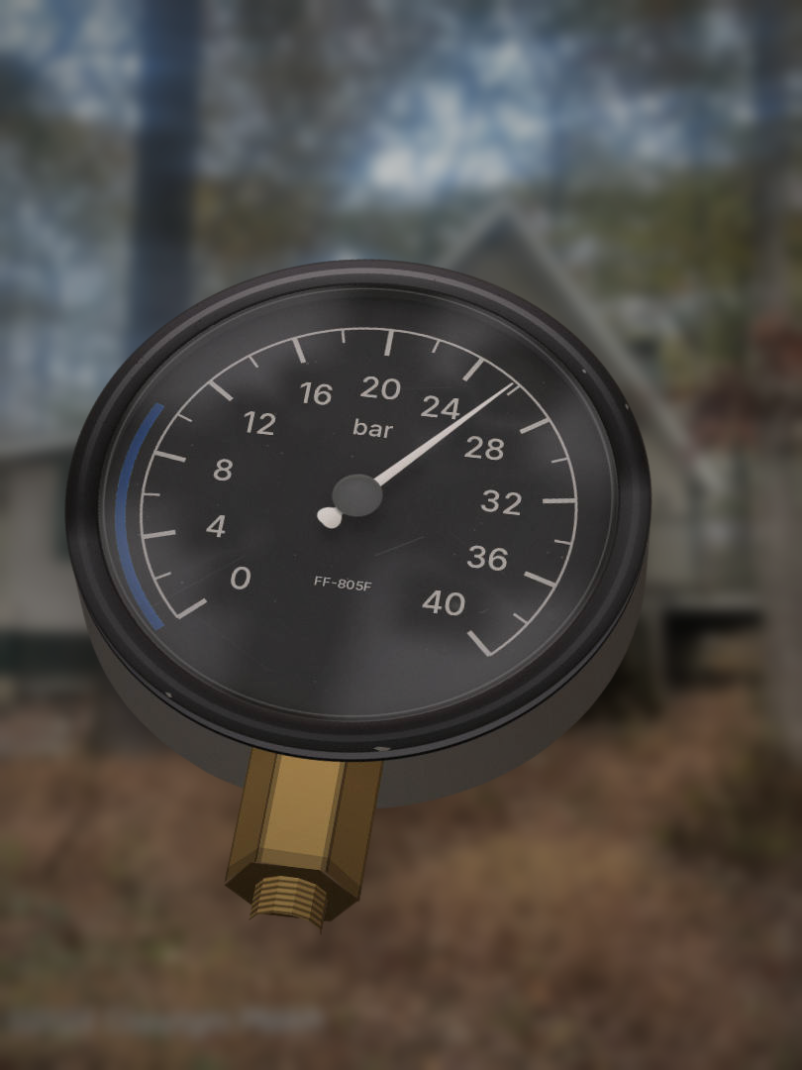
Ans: bar 26
